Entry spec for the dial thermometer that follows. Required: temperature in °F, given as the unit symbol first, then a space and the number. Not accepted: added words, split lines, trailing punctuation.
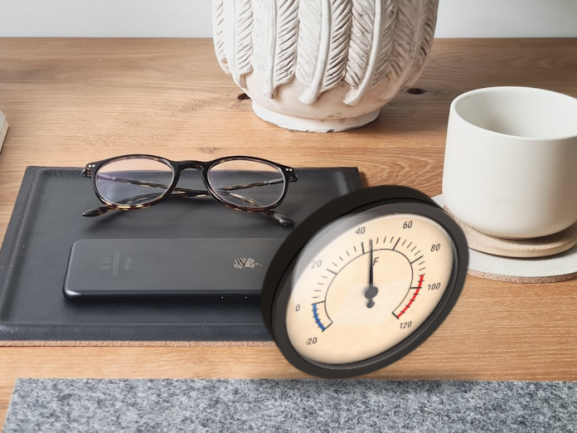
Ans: °F 44
